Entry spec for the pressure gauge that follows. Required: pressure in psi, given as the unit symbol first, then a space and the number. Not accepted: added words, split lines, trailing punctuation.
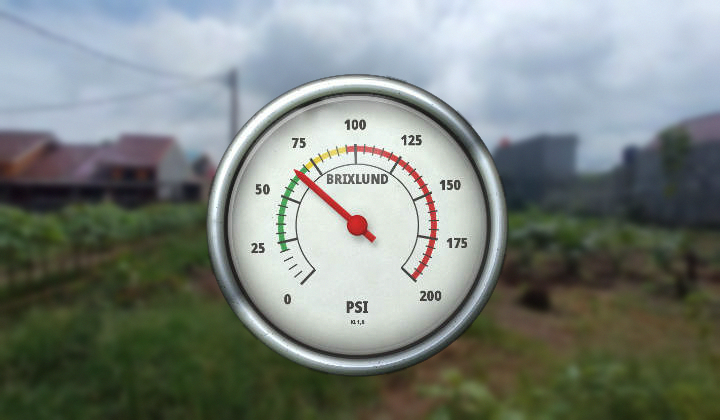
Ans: psi 65
